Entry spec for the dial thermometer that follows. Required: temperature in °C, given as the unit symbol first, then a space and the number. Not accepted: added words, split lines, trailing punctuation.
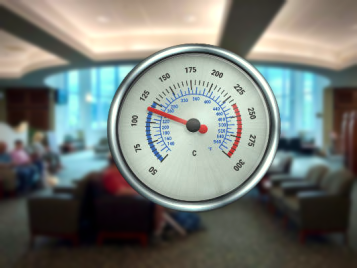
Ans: °C 115
